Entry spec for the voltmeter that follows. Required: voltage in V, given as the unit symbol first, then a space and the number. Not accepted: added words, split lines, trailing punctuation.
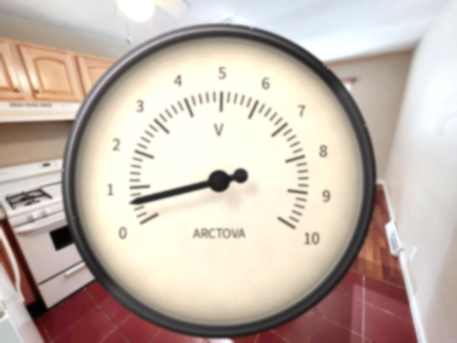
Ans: V 0.6
